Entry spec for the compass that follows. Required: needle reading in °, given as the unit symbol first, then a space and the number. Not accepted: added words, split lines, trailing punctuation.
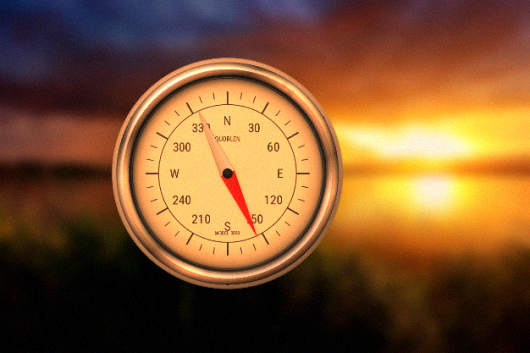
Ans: ° 155
